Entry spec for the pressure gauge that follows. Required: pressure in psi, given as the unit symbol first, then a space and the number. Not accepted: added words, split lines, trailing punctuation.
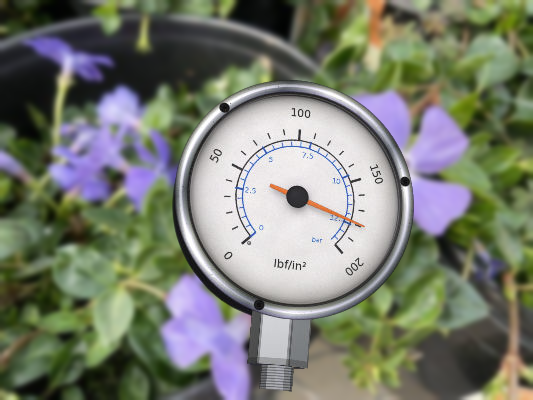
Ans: psi 180
